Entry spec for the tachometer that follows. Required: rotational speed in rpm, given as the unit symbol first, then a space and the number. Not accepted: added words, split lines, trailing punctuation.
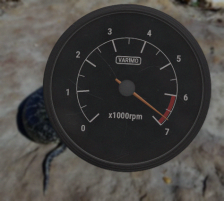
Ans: rpm 6750
